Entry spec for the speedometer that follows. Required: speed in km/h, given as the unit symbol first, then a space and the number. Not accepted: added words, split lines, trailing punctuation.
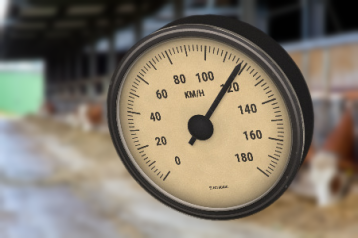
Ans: km/h 118
